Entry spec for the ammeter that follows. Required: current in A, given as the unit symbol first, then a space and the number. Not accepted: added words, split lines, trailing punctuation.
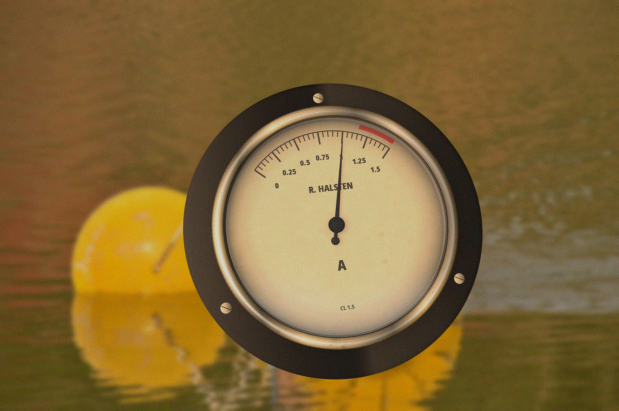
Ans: A 1
